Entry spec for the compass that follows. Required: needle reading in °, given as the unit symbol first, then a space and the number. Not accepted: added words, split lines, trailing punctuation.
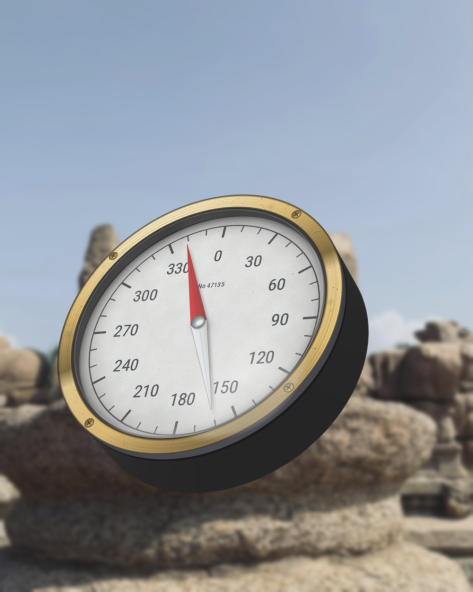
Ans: ° 340
